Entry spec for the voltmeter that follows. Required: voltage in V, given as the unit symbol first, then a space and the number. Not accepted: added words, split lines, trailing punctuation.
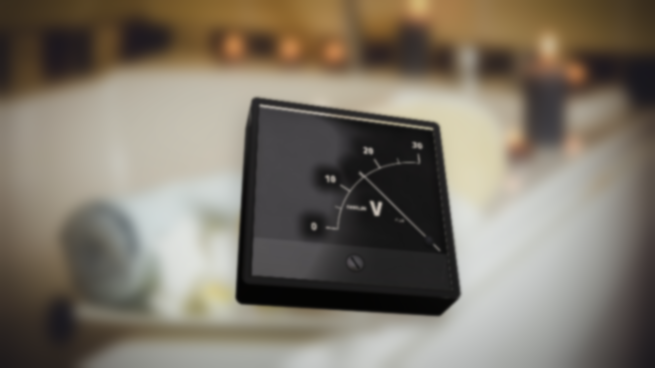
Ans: V 15
